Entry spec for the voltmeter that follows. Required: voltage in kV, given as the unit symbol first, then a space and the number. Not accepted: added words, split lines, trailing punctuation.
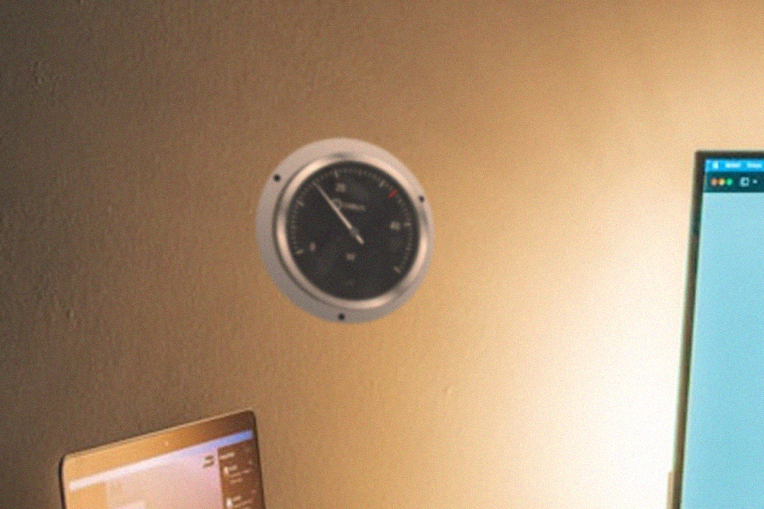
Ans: kV 15
